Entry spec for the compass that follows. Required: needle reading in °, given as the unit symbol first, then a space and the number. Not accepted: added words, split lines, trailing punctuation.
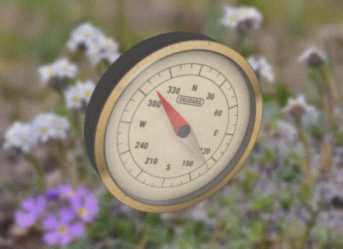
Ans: ° 310
